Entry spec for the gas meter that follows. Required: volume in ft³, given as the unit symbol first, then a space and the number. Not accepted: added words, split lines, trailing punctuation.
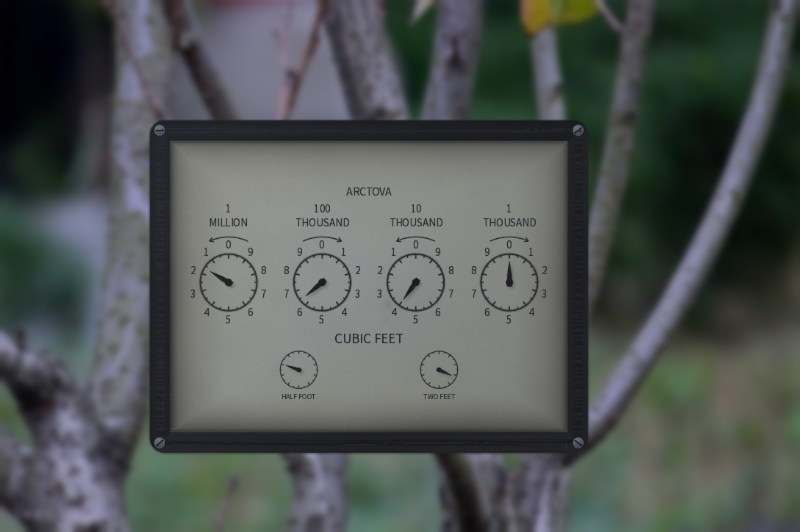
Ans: ft³ 164000
